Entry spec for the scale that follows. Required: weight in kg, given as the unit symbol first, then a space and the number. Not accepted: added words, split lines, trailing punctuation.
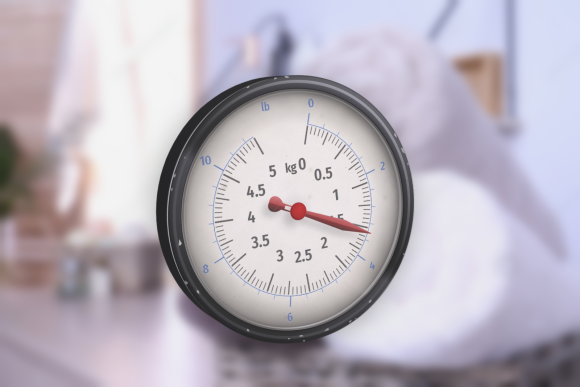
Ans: kg 1.55
